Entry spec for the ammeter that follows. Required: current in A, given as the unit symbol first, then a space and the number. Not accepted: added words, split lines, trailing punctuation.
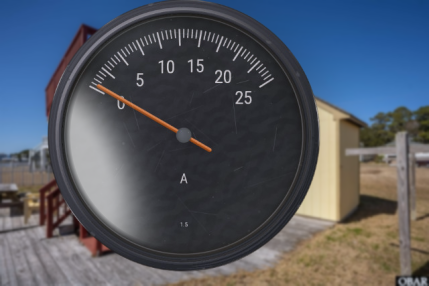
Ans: A 0.5
